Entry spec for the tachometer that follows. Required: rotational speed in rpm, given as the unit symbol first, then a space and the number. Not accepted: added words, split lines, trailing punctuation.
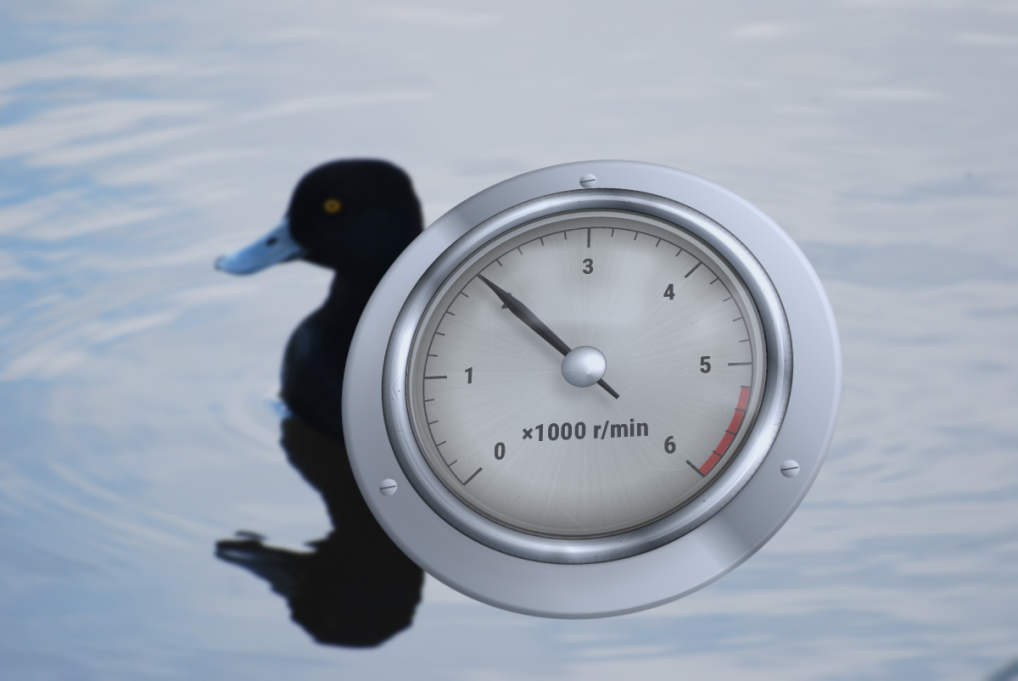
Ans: rpm 2000
